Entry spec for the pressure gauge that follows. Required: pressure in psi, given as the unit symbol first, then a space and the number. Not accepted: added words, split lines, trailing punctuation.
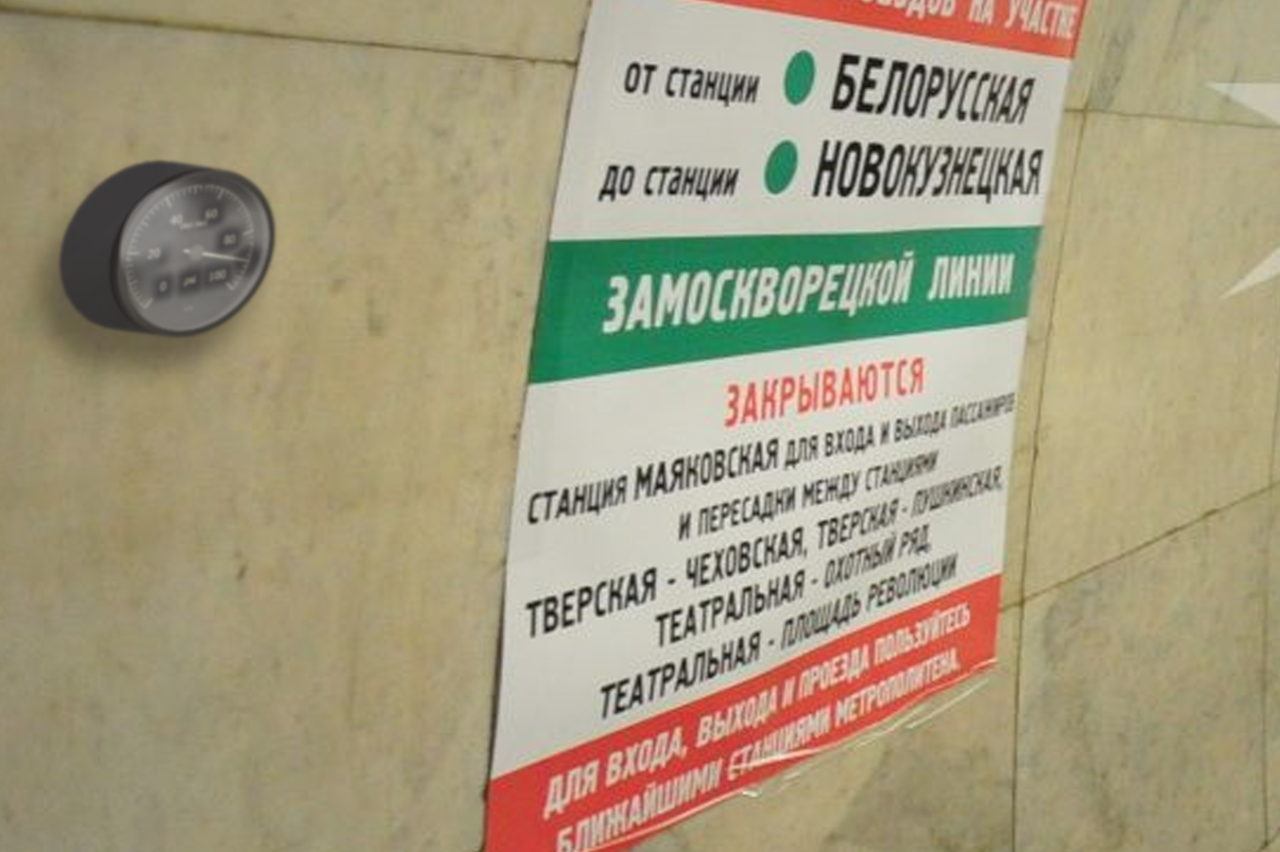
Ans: psi 90
